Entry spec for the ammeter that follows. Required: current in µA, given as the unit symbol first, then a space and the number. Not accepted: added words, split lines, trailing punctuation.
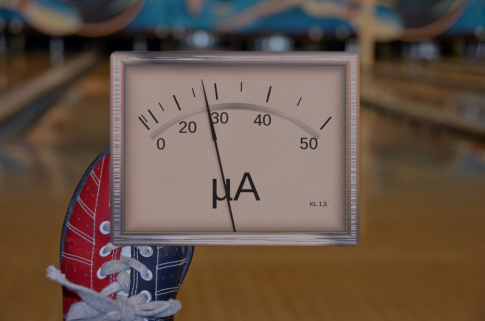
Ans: µA 27.5
